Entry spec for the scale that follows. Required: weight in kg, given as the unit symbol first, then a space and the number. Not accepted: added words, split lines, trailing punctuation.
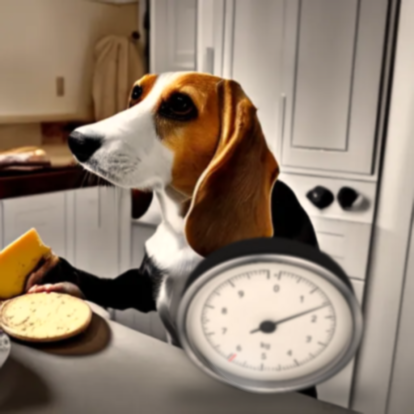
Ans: kg 1.5
